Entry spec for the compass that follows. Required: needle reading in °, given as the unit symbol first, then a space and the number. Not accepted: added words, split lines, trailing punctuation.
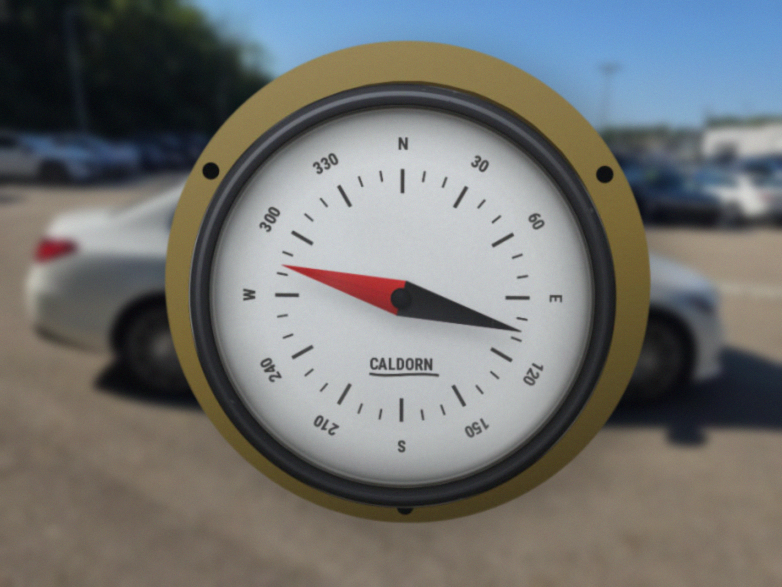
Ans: ° 285
